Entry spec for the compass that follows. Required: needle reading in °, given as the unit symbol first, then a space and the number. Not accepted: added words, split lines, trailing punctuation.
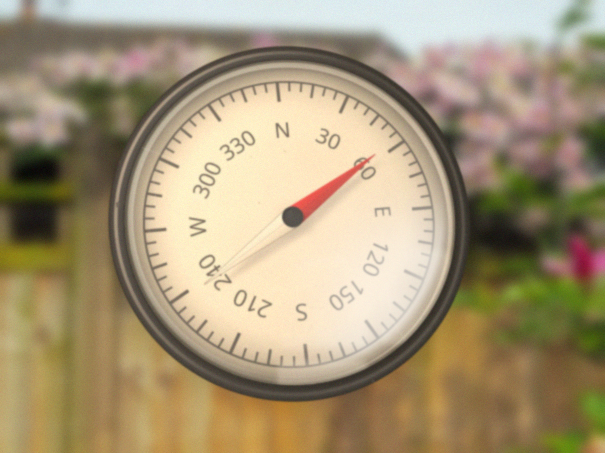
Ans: ° 57.5
